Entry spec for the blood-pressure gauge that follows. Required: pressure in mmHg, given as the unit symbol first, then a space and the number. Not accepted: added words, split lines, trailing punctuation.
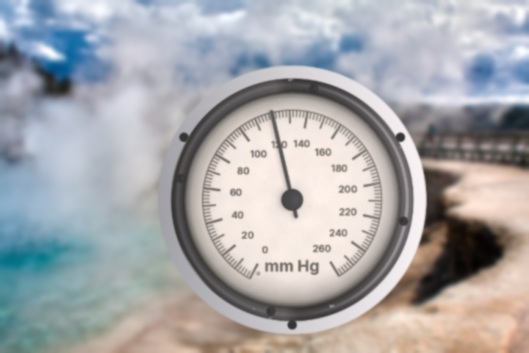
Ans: mmHg 120
